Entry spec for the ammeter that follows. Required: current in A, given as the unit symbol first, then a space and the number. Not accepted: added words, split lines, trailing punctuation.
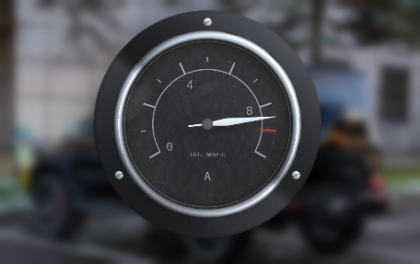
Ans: A 8.5
